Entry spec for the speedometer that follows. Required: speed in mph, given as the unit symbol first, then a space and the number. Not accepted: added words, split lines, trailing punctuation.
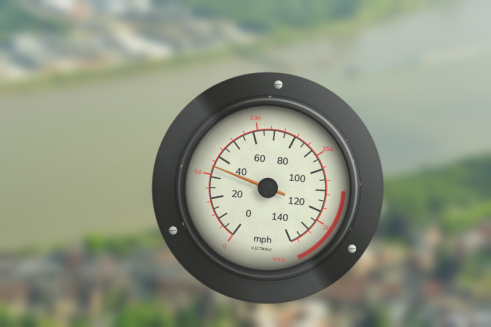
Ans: mph 35
